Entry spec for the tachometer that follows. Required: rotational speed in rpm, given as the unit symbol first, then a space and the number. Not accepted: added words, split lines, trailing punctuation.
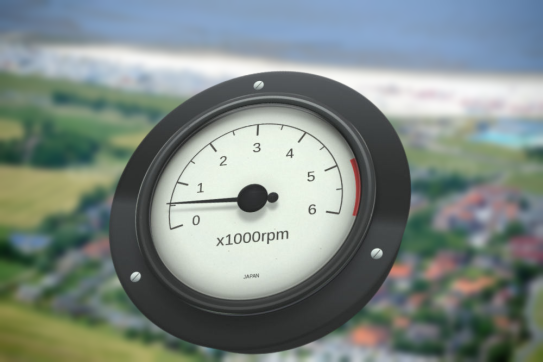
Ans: rpm 500
